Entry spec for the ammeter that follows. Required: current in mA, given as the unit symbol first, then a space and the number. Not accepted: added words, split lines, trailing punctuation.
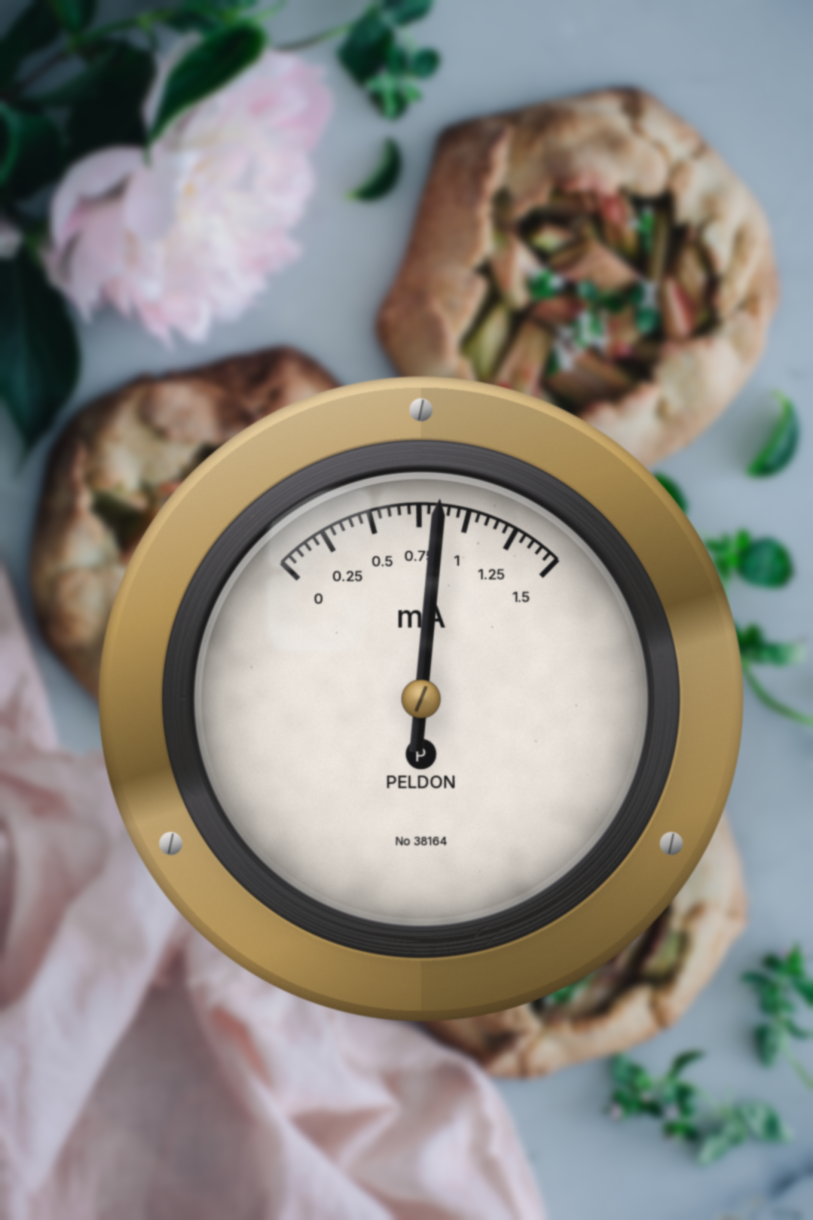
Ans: mA 0.85
